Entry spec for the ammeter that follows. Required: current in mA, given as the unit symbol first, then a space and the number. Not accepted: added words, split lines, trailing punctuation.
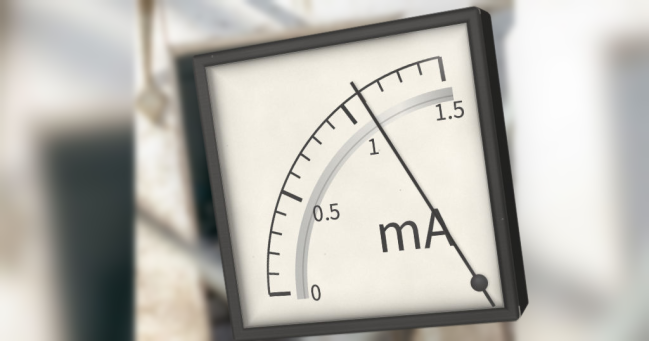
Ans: mA 1.1
